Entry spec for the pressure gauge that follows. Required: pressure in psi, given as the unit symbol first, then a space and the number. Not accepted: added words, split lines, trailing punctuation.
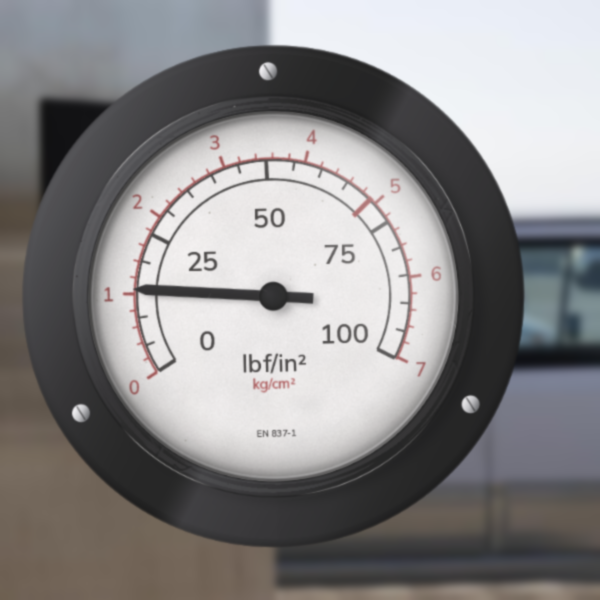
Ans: psi 15
